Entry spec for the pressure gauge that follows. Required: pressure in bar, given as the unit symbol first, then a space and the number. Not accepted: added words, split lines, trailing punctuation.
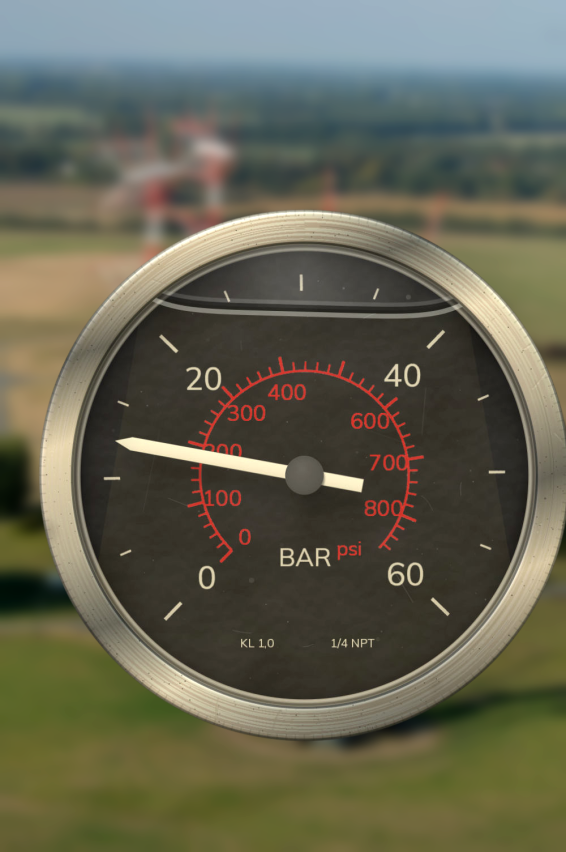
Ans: bar 12.5
